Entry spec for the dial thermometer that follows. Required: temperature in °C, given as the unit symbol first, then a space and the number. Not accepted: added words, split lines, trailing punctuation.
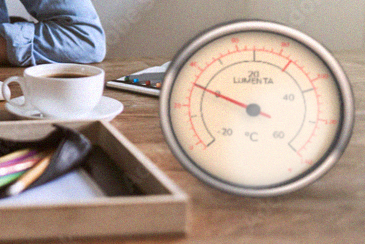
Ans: °C 0
